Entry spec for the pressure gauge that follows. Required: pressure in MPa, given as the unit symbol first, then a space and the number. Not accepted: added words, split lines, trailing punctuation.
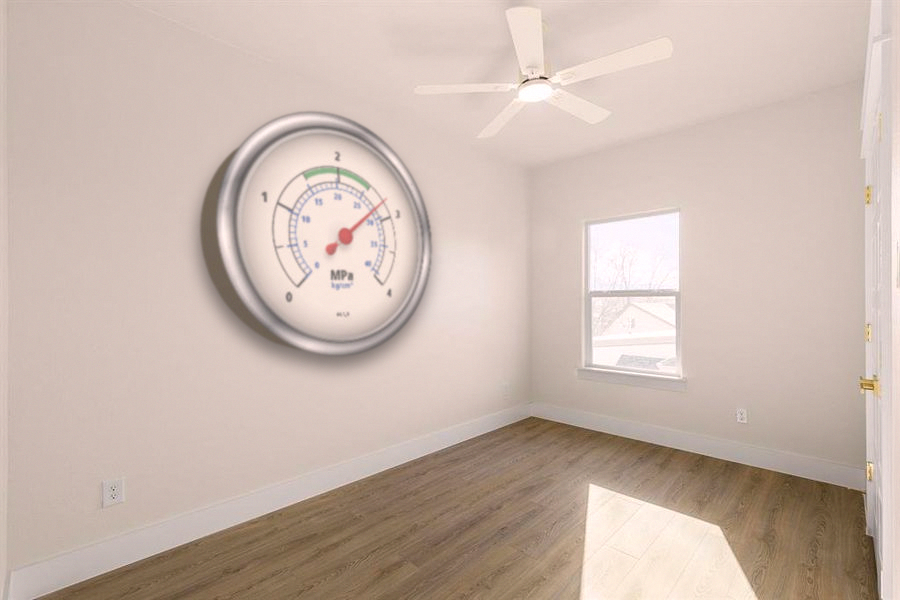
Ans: MPa 2.75
